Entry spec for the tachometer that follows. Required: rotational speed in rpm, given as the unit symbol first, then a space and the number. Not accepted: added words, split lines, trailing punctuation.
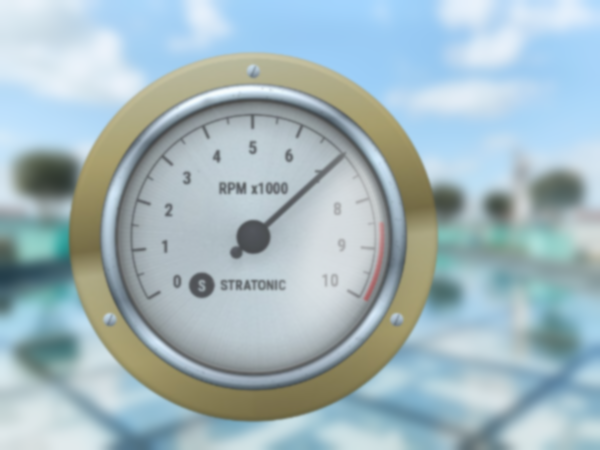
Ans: rpm 7000
